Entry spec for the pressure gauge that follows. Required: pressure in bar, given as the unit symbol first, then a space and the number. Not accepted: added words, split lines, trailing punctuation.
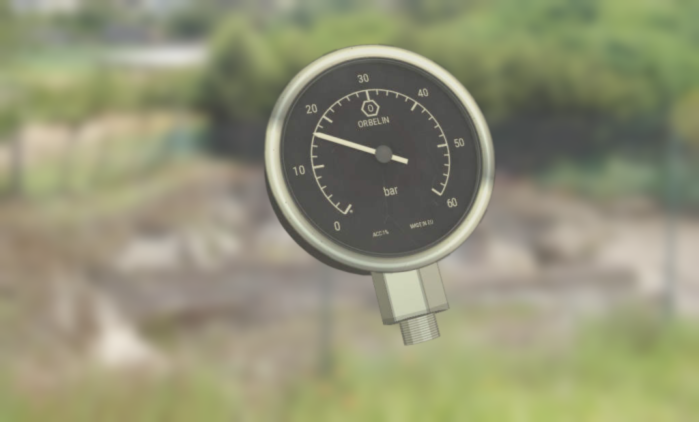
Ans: bar 16
